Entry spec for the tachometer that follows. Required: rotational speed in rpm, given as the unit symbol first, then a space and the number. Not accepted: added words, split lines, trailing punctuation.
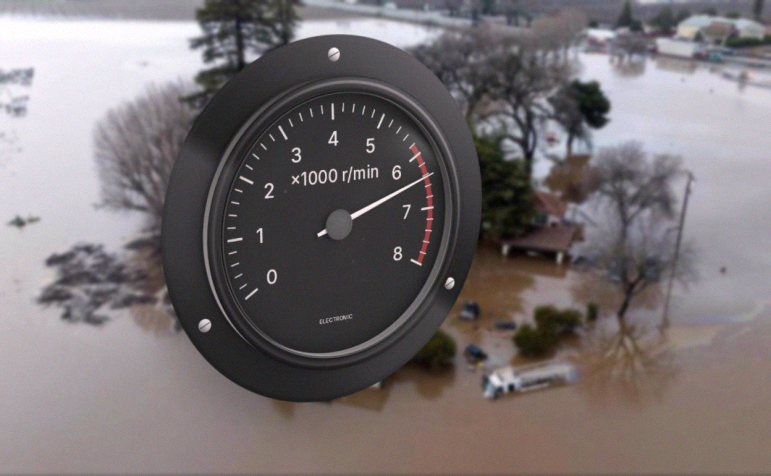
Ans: rpm 6400
